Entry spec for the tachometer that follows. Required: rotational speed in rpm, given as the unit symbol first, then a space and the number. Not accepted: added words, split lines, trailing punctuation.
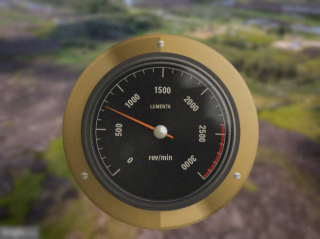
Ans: rpm 750
